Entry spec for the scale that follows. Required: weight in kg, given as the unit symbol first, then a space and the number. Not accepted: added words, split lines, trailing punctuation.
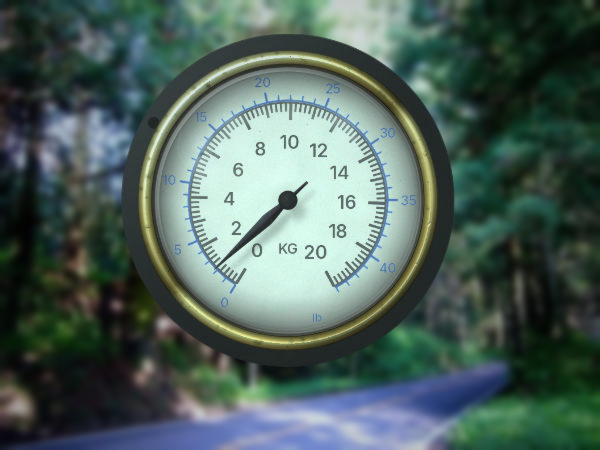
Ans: kg 1
